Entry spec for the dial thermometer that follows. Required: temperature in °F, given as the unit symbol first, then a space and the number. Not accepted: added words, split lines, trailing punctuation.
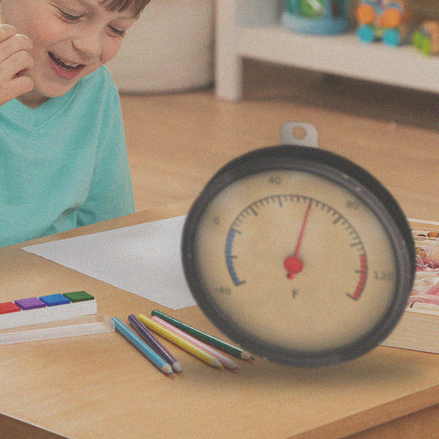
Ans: °F 60
